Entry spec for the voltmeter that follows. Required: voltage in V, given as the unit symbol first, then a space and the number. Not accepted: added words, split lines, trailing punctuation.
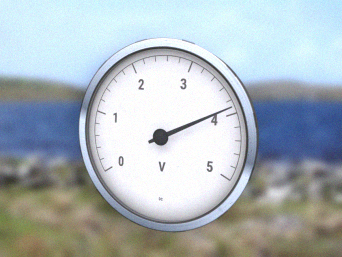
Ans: V 3.9
